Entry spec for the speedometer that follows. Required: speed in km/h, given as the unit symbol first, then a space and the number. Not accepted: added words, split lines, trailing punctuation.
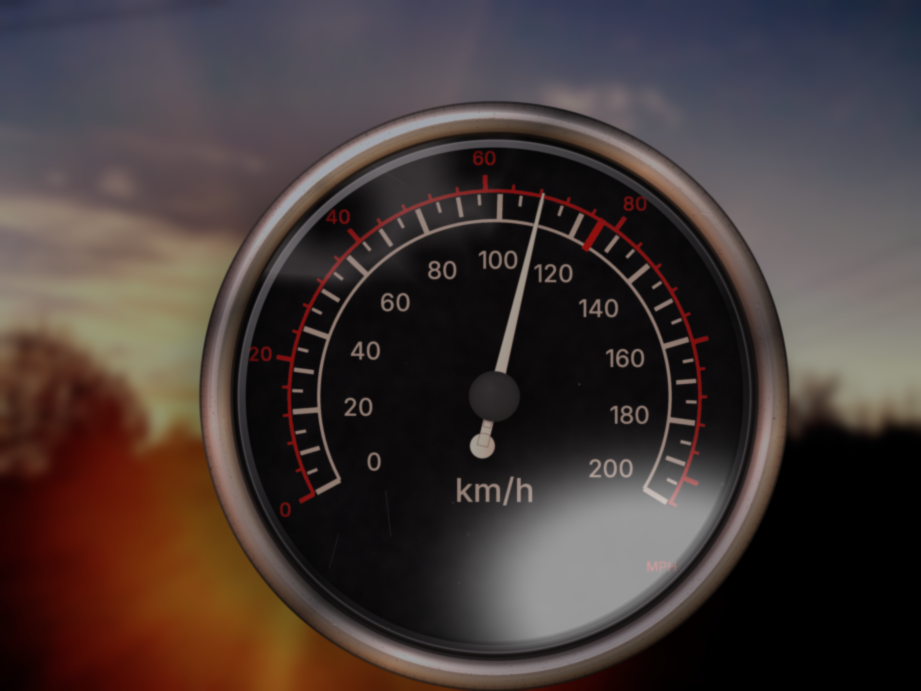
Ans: km/h 110
